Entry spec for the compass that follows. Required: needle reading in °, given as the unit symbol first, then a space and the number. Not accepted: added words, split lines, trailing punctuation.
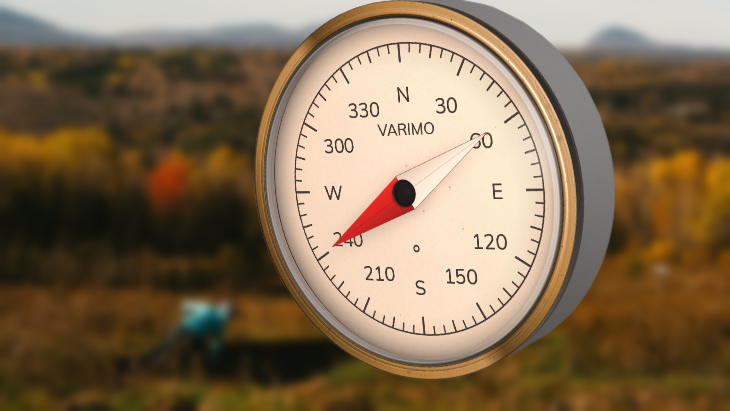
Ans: ° 240
